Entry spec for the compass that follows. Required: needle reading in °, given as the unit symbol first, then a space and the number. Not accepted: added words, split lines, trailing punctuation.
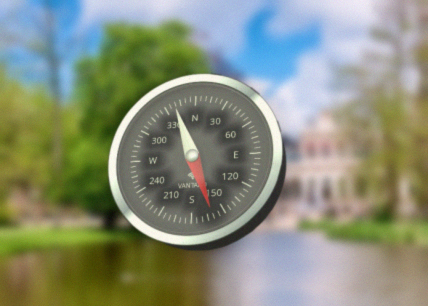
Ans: ° 160
